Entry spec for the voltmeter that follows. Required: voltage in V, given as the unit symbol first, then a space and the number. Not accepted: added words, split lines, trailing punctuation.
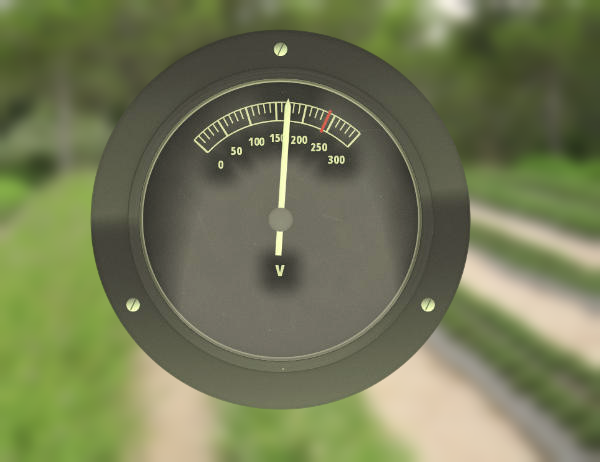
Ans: V 170
